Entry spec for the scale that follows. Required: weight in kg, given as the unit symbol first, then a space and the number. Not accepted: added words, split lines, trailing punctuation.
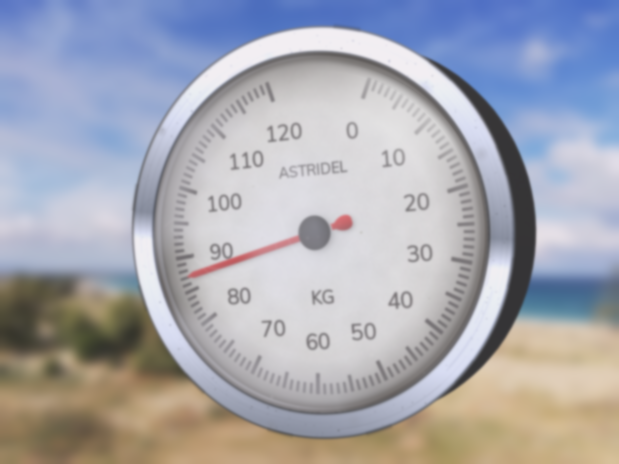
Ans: kg 87
